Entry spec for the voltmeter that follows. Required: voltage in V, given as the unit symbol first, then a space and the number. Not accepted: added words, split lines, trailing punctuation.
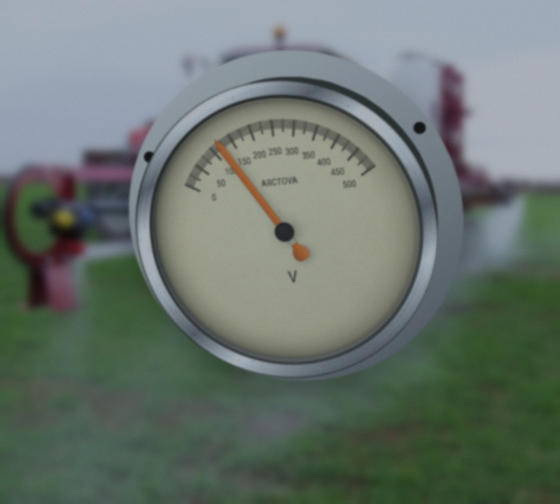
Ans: V 125
